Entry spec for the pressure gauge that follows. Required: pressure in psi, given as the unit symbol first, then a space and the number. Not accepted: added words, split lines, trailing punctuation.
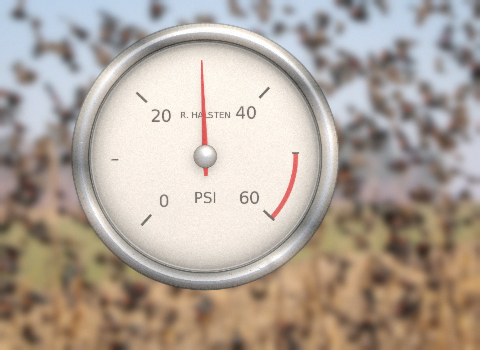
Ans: psi 30
